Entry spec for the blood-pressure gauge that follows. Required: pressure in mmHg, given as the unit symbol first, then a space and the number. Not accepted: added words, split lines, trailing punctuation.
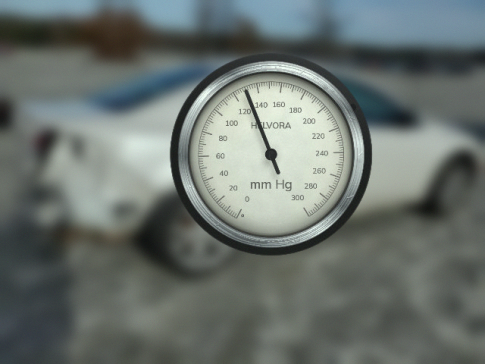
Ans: mmHg 130
